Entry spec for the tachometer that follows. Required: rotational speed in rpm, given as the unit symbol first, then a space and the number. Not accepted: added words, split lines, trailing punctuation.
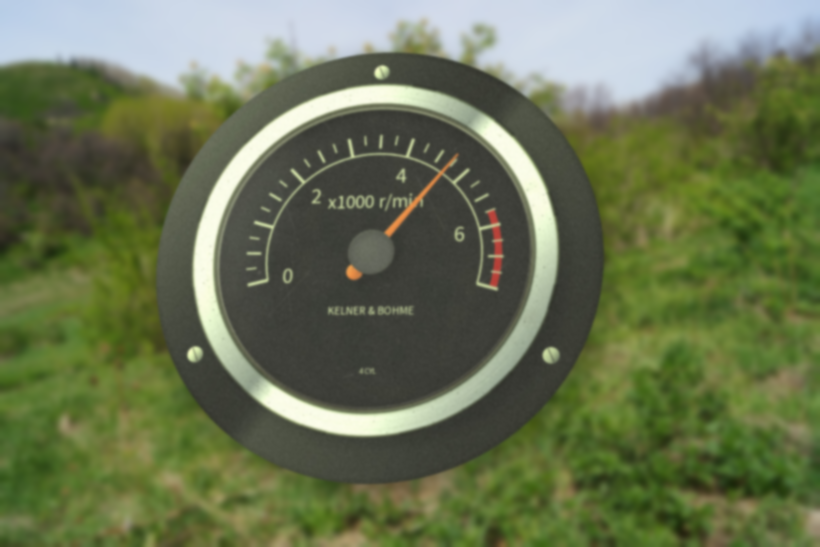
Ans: rpm 4750
